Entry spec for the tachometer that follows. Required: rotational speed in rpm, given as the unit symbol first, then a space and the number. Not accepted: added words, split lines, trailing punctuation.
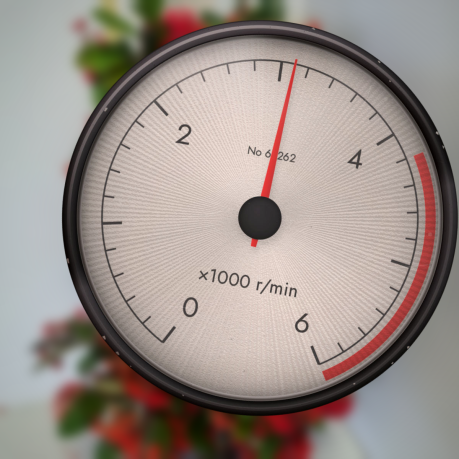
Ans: rpm 3100
